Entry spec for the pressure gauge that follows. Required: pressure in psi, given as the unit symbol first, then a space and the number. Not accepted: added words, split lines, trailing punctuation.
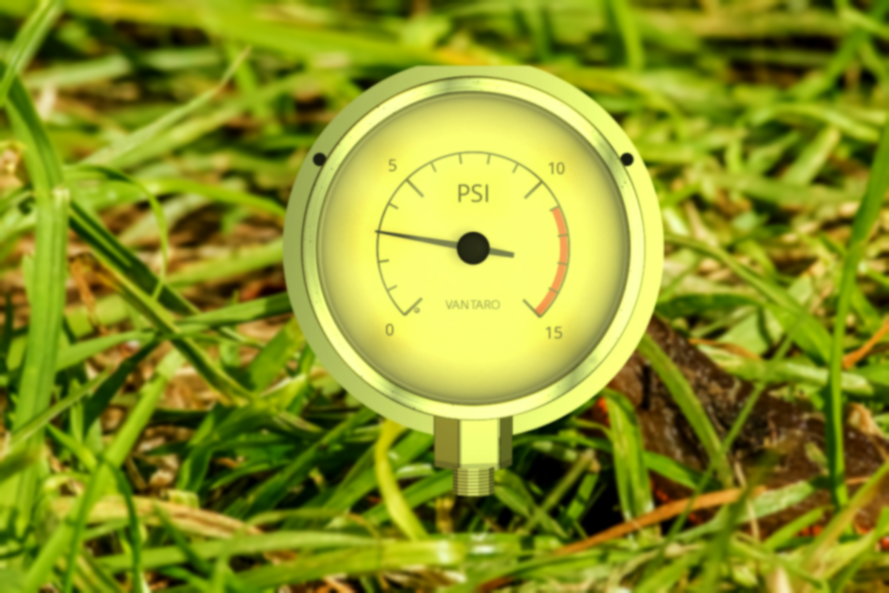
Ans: psi 3
